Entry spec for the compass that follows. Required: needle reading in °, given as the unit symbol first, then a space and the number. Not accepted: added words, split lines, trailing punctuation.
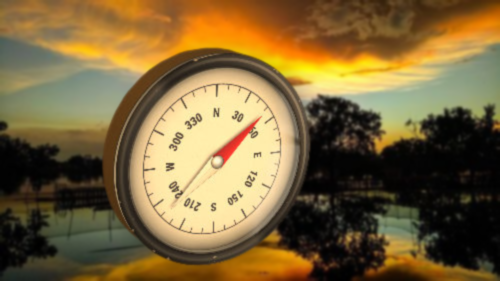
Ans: ° 50
